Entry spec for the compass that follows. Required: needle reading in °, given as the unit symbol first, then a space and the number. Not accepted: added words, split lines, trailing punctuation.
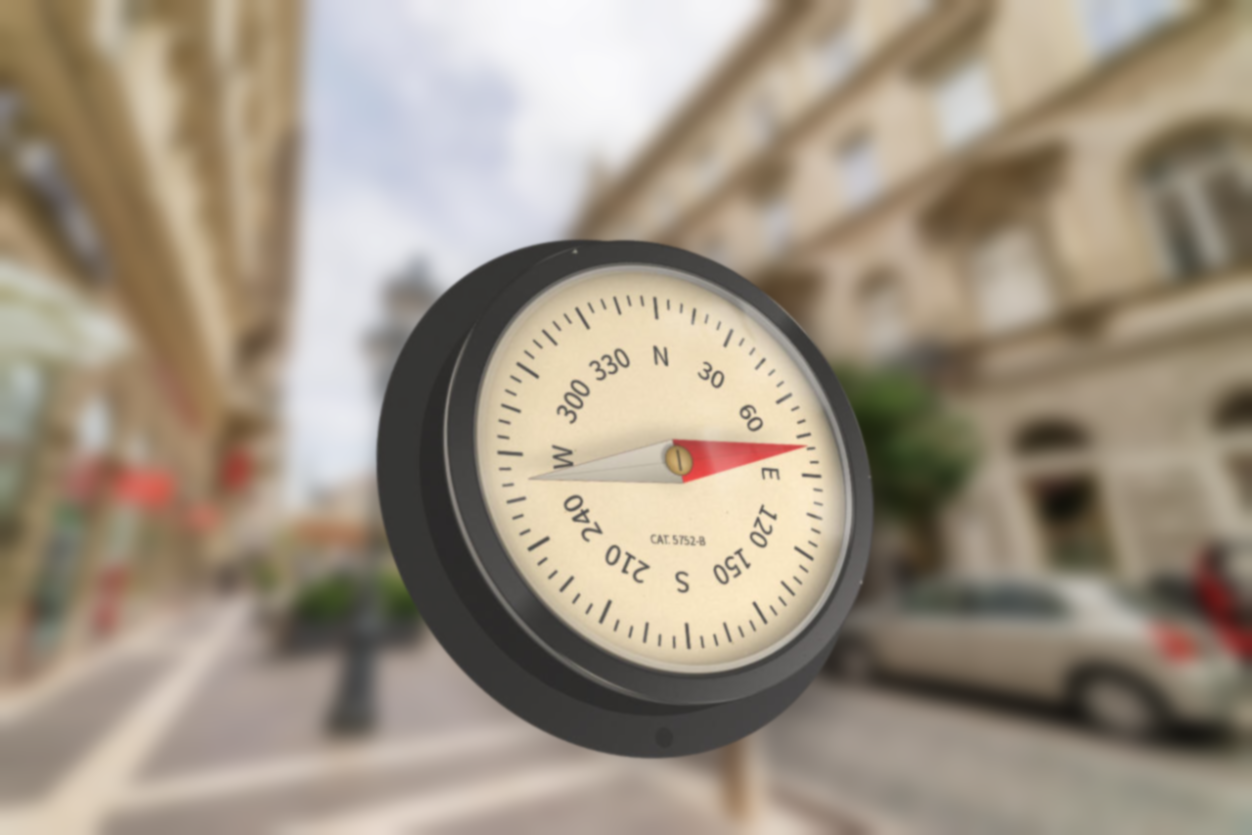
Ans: ° 80
